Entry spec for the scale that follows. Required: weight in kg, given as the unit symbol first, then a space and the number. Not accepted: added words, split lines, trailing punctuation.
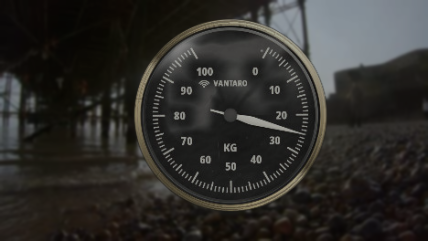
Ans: kg 25
